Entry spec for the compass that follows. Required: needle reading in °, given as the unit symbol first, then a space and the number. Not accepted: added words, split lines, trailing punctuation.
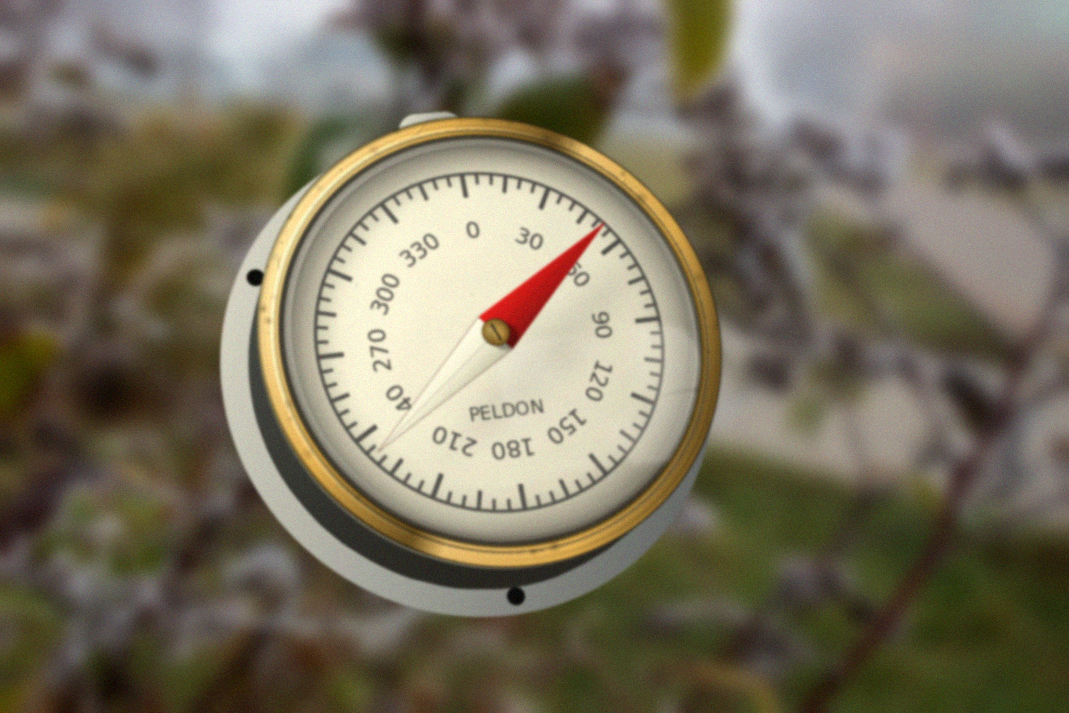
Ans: ° 52.5
